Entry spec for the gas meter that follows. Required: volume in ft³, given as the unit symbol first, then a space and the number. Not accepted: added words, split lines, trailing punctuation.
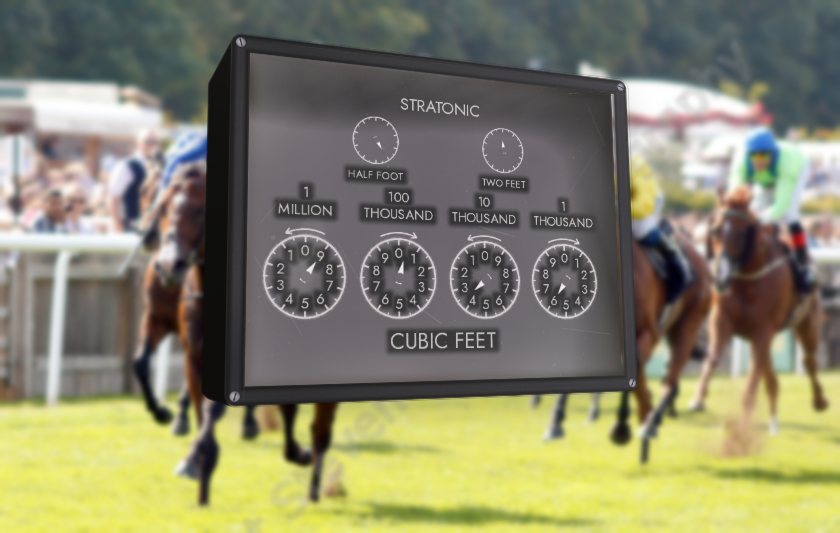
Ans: ft³ 903600
